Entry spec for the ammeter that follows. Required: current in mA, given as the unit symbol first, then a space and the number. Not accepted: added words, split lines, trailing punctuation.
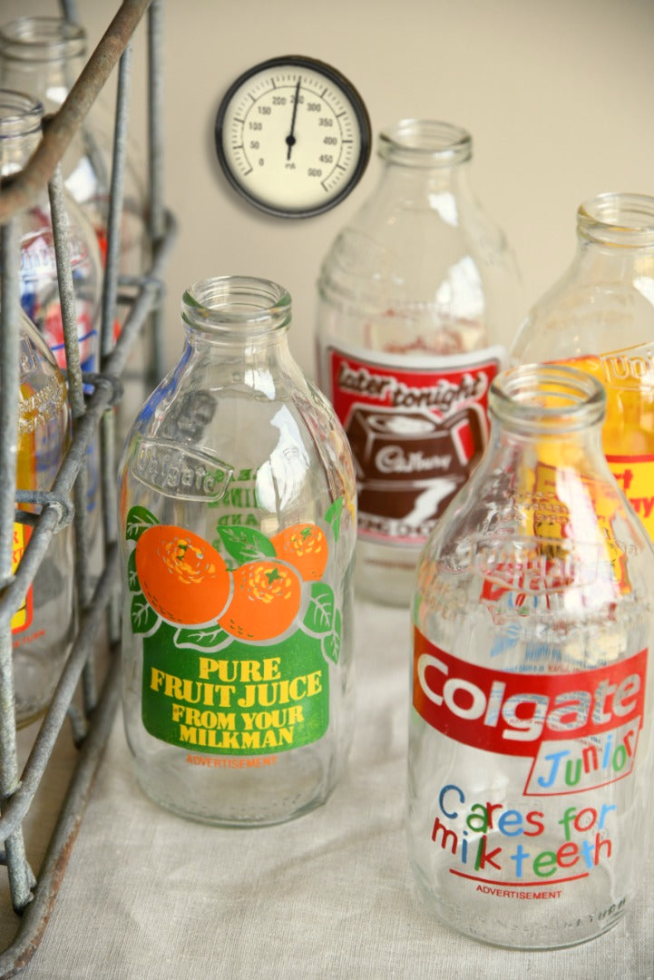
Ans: mA 250
